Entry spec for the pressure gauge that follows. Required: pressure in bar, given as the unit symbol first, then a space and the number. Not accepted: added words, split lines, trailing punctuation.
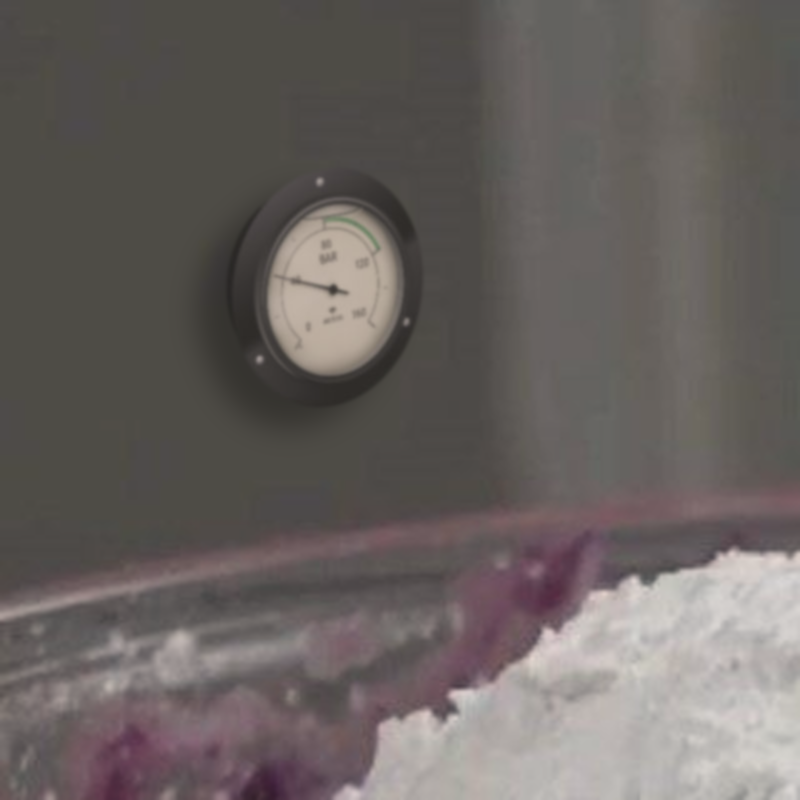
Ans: bar 40
